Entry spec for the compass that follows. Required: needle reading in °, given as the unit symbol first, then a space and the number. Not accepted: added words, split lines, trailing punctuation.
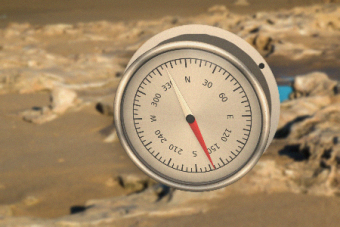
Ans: ° 160
